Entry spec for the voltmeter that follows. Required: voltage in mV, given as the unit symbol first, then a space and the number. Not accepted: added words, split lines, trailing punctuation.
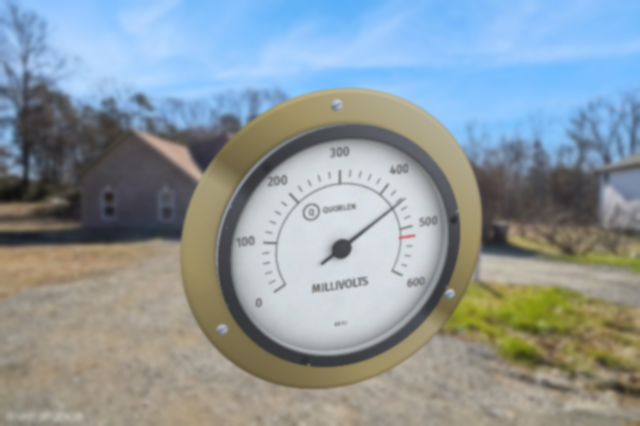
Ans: mV 440
